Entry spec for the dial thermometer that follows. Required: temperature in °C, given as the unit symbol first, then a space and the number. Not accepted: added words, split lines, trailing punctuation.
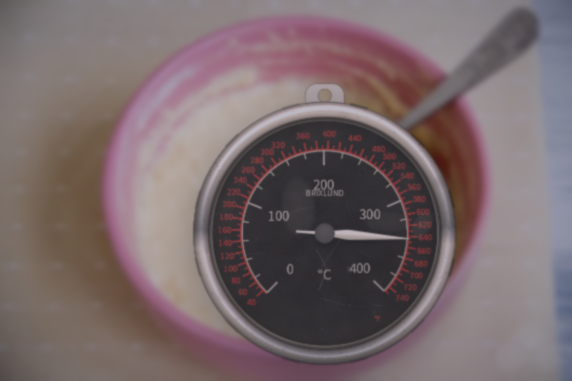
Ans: °C 340
